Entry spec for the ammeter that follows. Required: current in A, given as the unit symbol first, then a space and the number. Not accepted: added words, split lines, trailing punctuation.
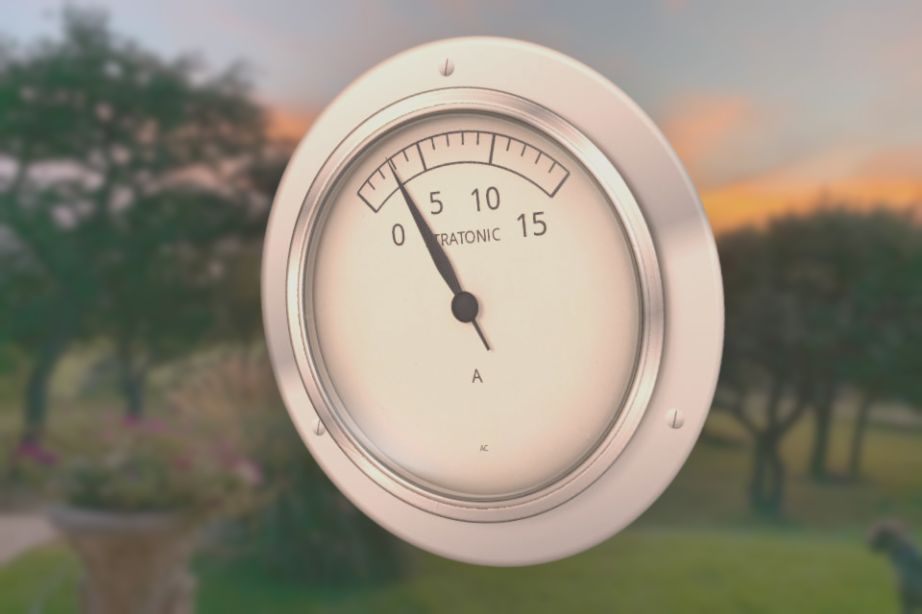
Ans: A 3
